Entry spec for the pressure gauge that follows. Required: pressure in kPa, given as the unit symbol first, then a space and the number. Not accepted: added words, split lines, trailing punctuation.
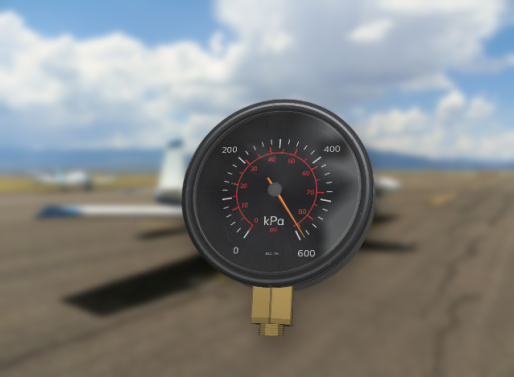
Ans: kPa 590
